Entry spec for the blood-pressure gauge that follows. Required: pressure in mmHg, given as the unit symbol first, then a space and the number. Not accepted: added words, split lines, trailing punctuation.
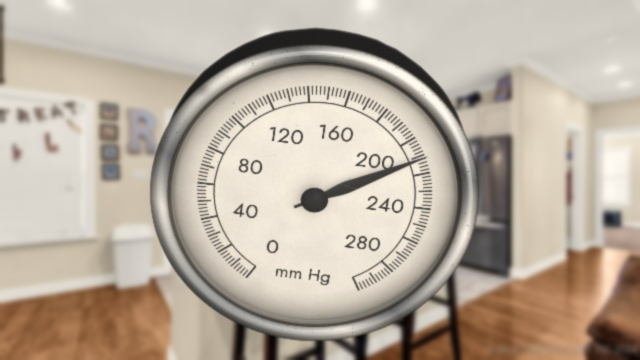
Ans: mmHg 210
